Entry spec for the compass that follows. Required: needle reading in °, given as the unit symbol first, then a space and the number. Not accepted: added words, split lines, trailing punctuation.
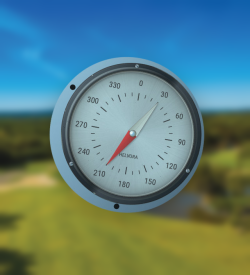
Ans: ° 210
